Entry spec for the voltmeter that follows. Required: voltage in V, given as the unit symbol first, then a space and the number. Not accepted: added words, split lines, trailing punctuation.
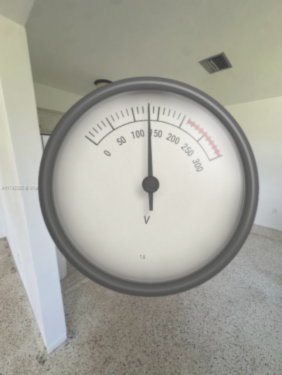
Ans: V 130
